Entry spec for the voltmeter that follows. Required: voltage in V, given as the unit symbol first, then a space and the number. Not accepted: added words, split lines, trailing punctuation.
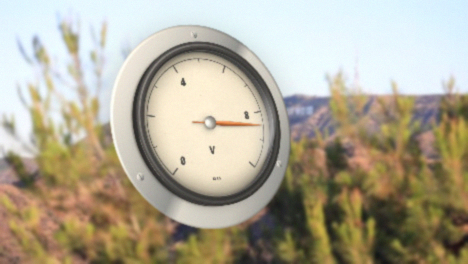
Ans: V 8.5
